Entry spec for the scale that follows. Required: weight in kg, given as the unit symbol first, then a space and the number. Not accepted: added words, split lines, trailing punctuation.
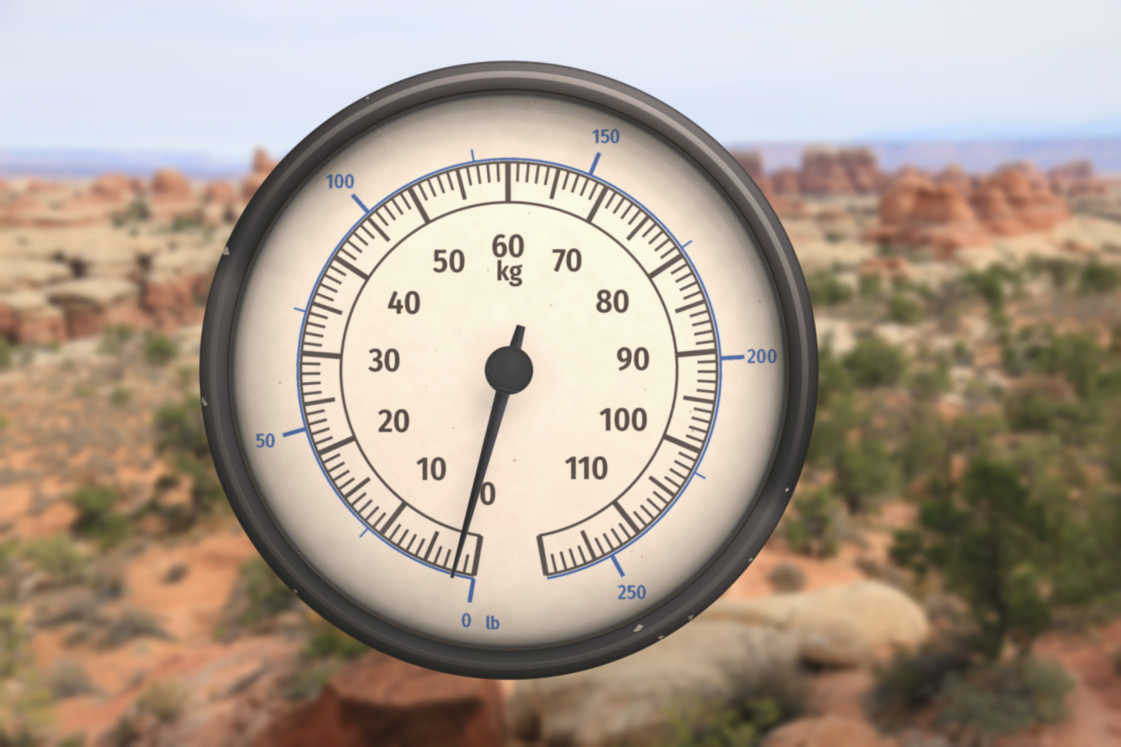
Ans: kg 2
